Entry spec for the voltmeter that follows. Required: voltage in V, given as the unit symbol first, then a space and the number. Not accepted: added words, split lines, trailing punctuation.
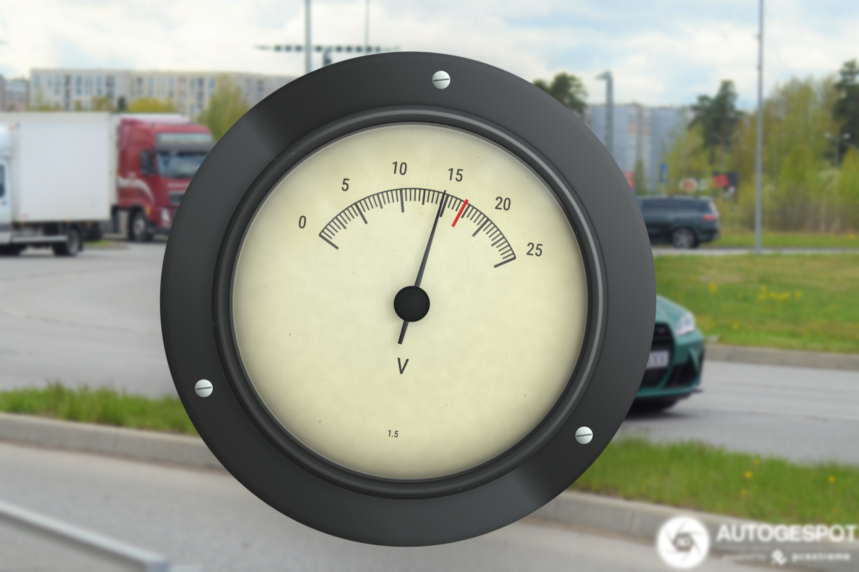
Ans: V 14.5
